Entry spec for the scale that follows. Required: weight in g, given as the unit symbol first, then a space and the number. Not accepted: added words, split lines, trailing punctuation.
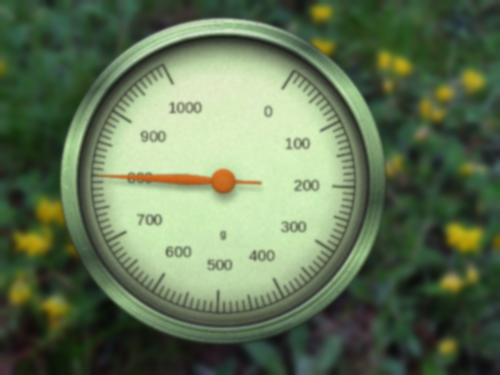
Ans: g 800
